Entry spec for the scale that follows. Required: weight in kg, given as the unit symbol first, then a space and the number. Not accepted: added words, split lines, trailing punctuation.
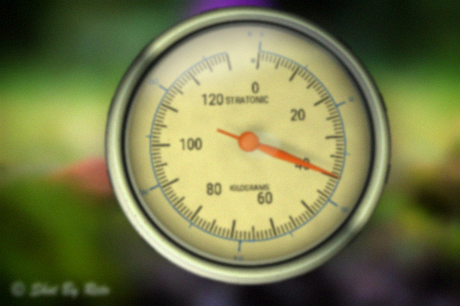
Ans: kg 40
